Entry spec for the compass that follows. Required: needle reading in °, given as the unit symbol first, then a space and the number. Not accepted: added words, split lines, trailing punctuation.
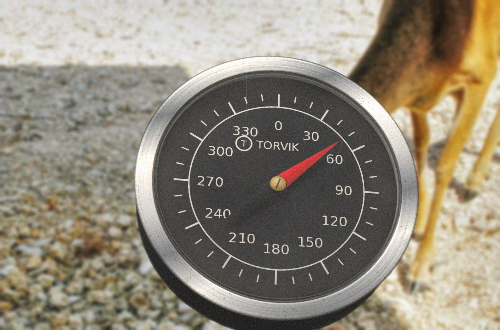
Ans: ° 50
